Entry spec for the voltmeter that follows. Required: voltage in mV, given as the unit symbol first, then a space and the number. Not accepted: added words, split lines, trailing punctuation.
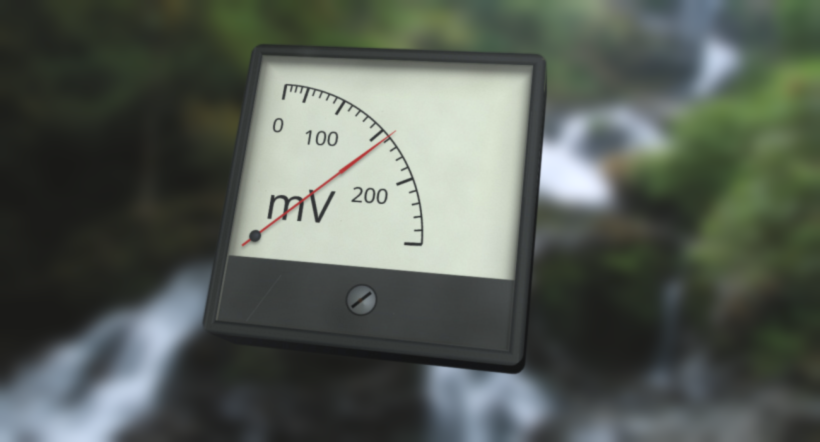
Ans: mV 160
